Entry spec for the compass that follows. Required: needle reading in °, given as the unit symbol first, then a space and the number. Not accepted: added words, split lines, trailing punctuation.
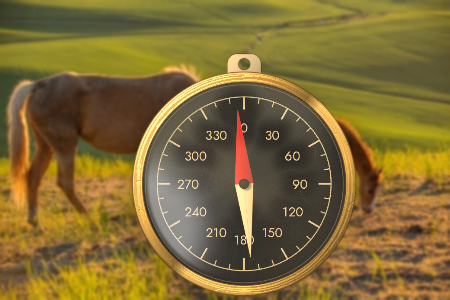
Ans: ° 355
